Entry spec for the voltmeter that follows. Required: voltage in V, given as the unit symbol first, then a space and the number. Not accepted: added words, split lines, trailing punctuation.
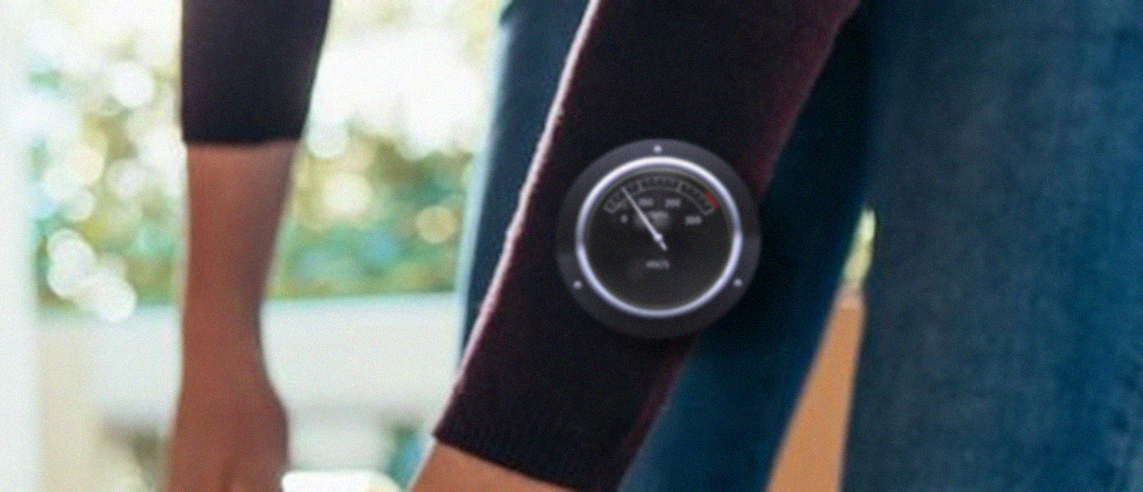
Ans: V 60
